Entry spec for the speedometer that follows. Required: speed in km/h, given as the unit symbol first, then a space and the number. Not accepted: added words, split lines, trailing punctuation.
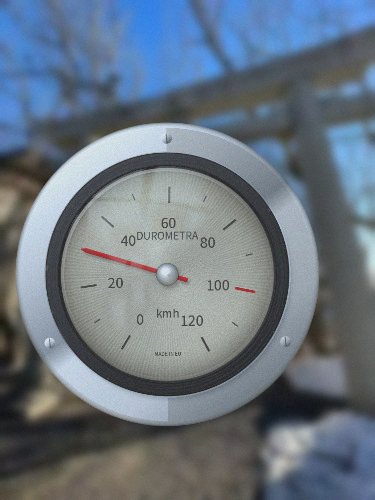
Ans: km/h 30
